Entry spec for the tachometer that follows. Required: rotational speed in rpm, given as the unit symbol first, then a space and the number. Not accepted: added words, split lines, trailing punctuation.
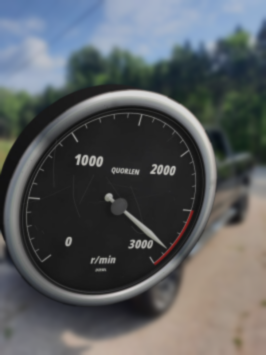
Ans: rpm 2850
